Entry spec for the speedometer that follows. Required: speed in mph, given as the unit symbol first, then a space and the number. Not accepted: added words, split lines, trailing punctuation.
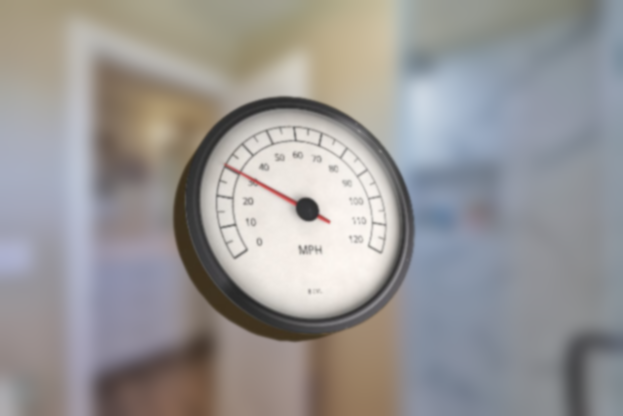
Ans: mph 30
